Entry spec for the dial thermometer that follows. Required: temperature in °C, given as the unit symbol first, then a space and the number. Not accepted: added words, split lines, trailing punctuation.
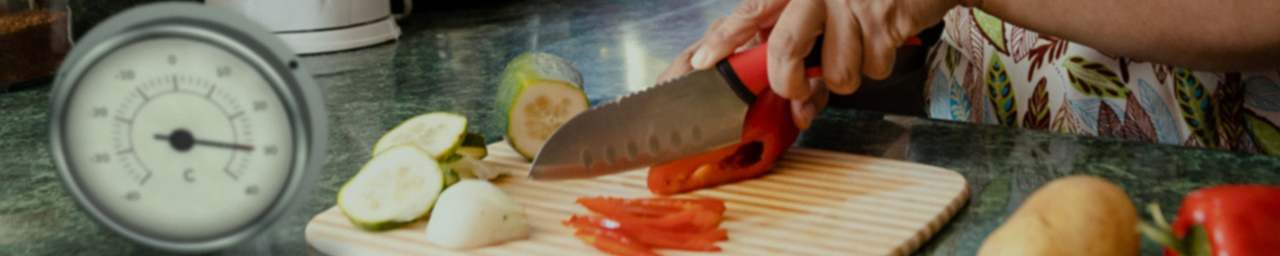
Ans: °C 30
